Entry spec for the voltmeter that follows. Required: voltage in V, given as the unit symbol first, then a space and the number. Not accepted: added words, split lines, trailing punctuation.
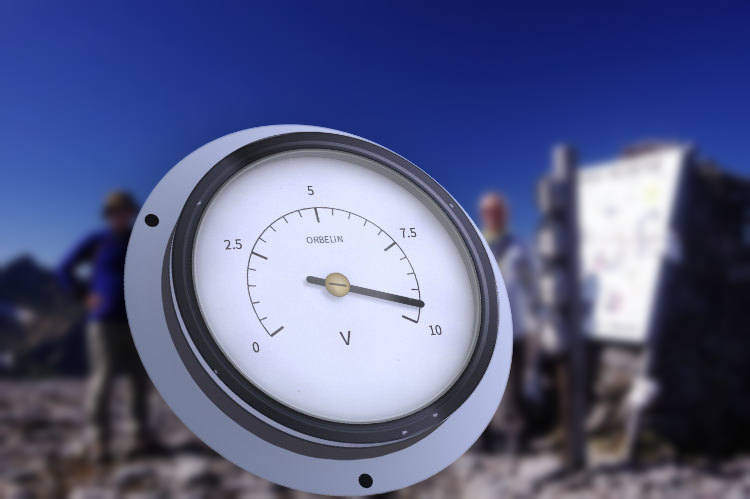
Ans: V 9.5
